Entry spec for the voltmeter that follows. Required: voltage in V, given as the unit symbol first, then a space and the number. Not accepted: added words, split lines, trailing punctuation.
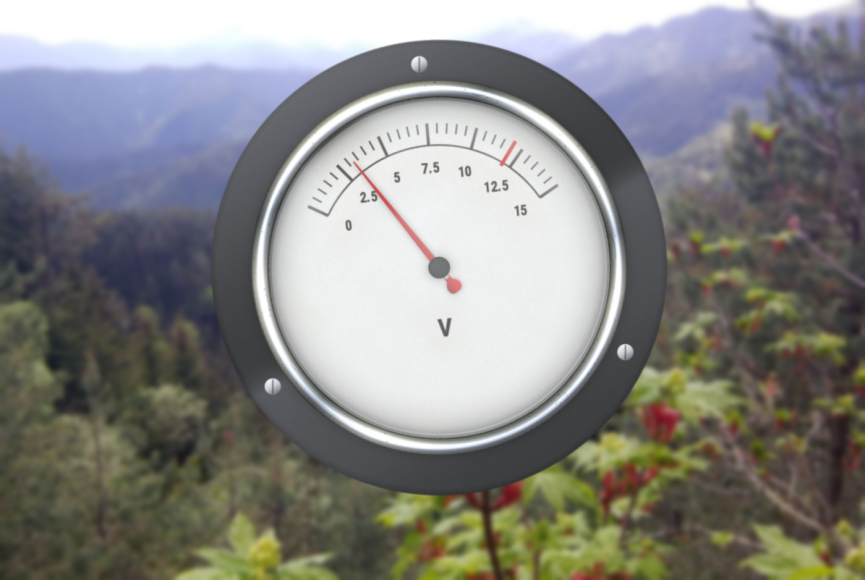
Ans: V 3.25
